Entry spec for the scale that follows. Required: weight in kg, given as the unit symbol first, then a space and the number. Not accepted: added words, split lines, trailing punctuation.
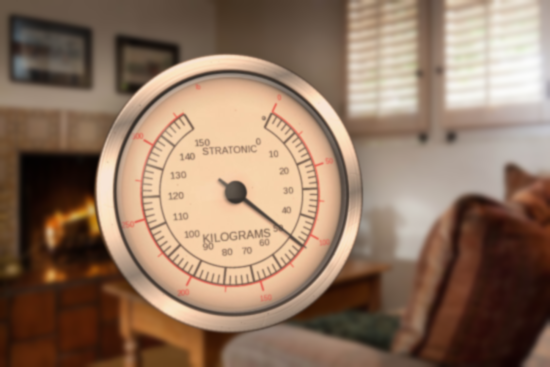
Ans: kg 50
